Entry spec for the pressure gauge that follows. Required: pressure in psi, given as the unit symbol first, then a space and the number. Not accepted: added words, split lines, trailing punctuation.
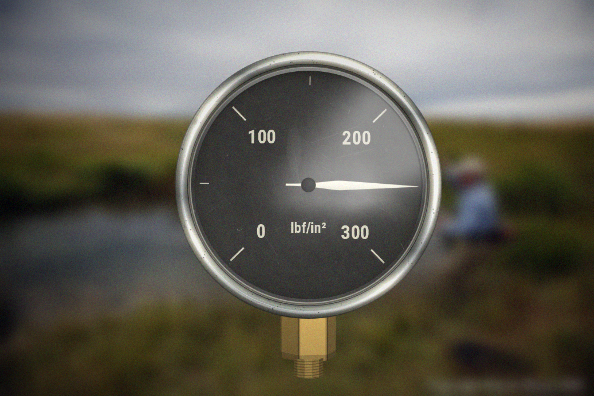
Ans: psi 250
